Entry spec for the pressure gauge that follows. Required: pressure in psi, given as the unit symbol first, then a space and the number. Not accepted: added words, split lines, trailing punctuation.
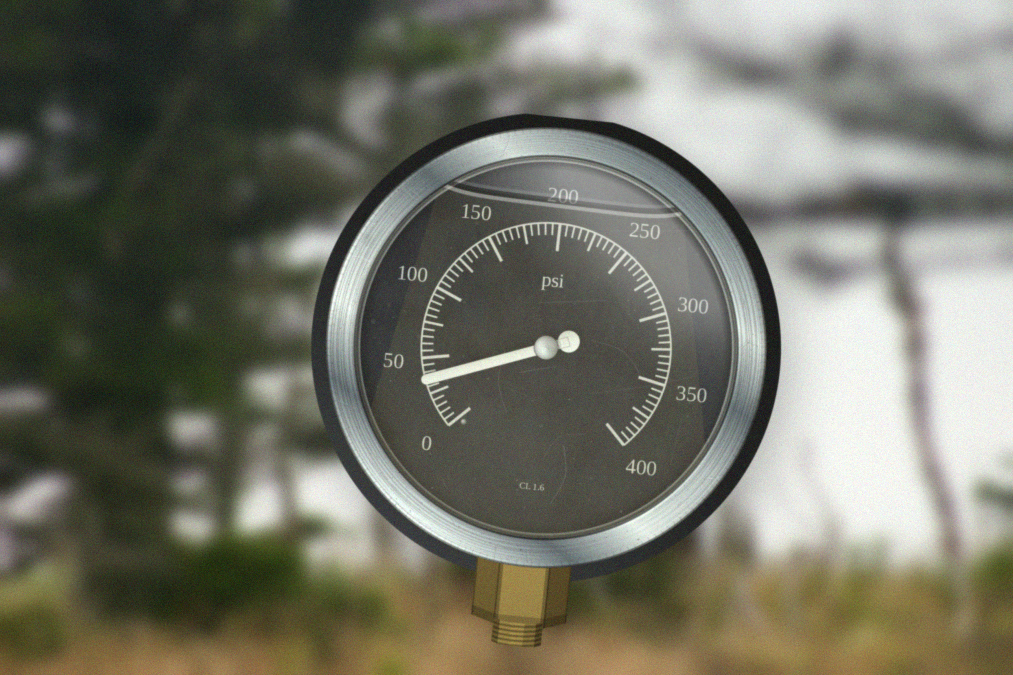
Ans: psi 35
